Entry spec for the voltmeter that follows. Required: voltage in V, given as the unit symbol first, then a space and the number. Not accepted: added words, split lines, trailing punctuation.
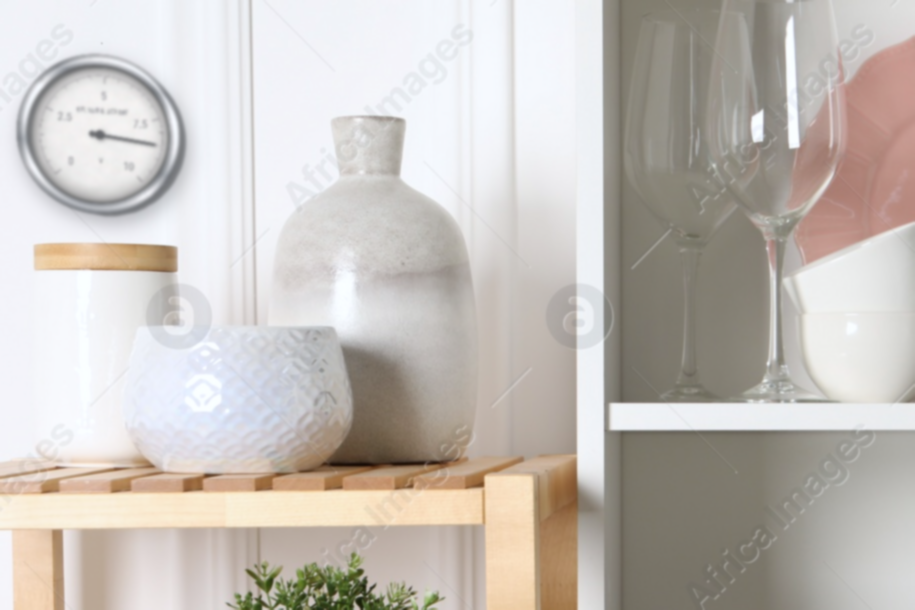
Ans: V 8.5
